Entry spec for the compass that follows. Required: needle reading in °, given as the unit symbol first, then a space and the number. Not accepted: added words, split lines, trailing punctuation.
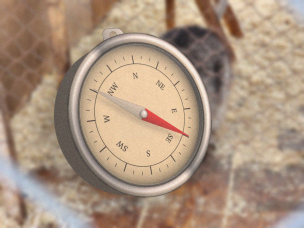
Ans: ° 120
